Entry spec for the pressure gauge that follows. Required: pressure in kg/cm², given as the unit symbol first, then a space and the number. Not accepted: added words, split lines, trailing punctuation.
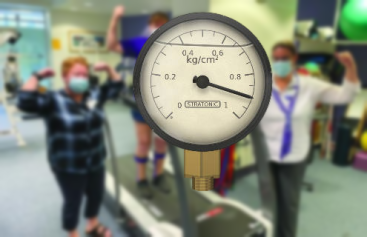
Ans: kg/cm² 0.9
